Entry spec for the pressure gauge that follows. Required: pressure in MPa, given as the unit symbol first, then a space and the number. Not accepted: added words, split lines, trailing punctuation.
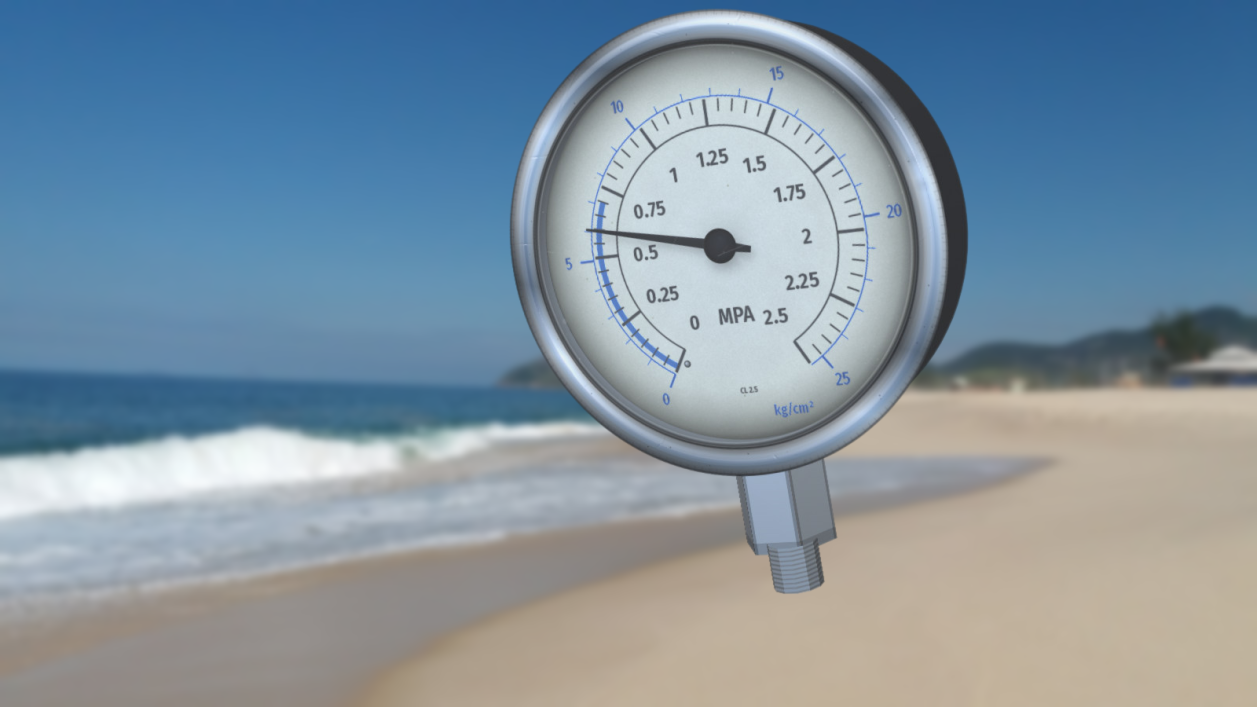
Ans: MPa 0.6
